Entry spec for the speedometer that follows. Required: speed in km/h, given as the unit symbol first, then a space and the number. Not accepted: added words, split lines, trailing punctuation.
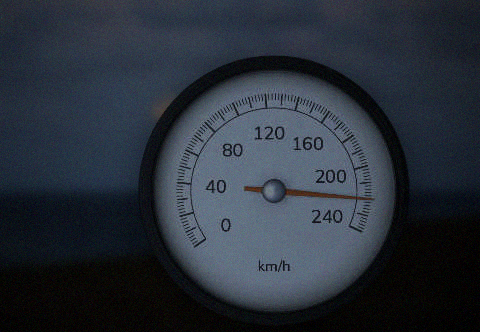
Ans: km/h 220
